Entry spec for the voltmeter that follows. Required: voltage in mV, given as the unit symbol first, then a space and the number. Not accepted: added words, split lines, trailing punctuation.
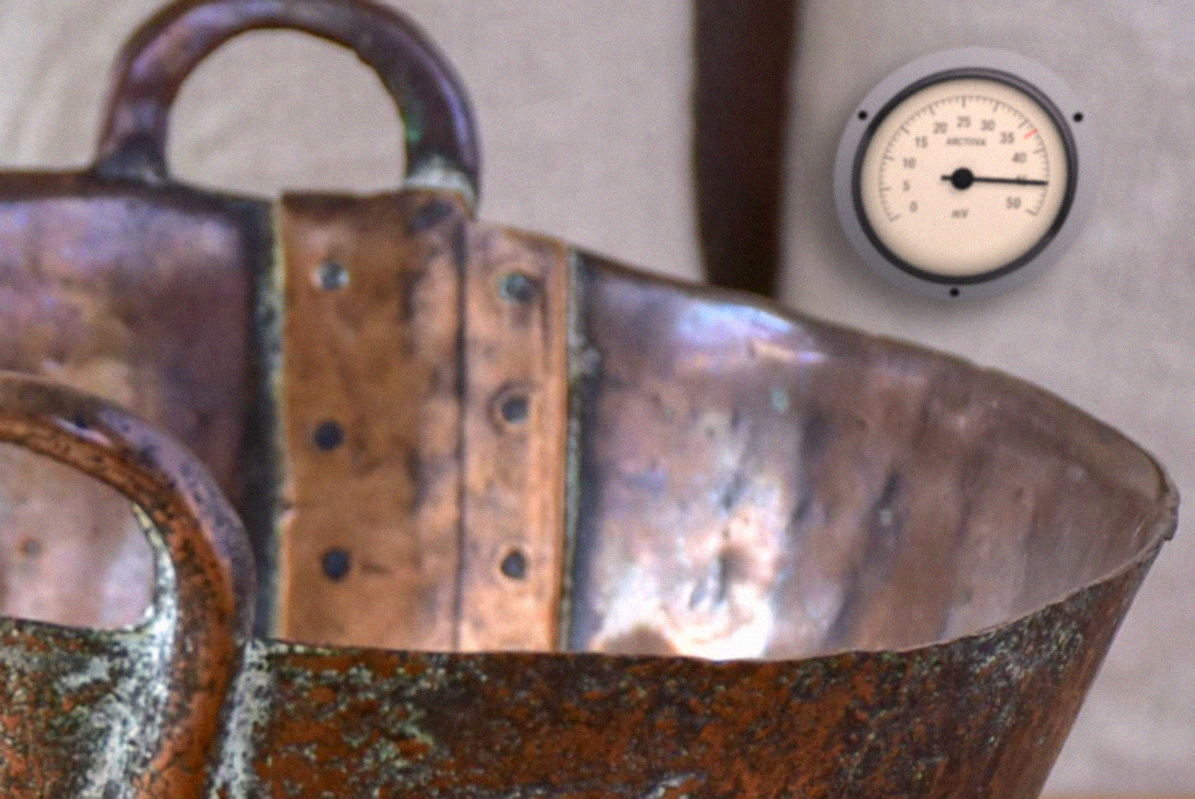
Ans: mV 45
